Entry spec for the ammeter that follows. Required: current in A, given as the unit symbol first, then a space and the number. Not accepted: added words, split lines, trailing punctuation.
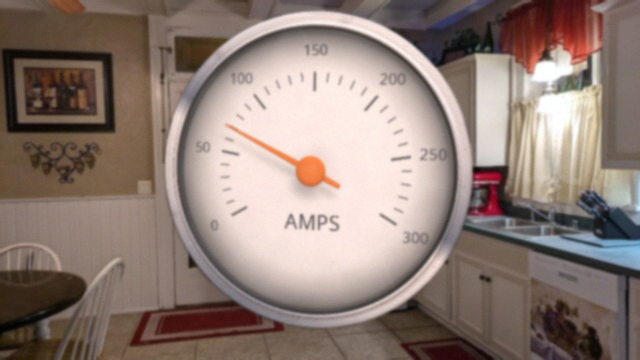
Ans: A 70
